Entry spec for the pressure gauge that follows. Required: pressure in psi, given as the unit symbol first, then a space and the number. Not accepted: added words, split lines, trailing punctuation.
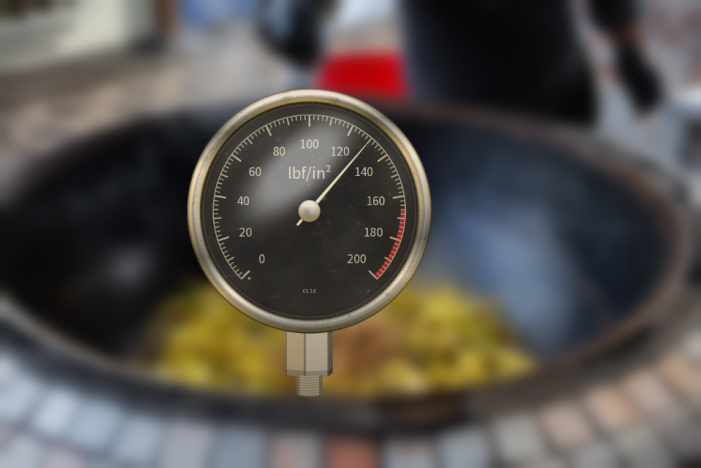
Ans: psi 130
